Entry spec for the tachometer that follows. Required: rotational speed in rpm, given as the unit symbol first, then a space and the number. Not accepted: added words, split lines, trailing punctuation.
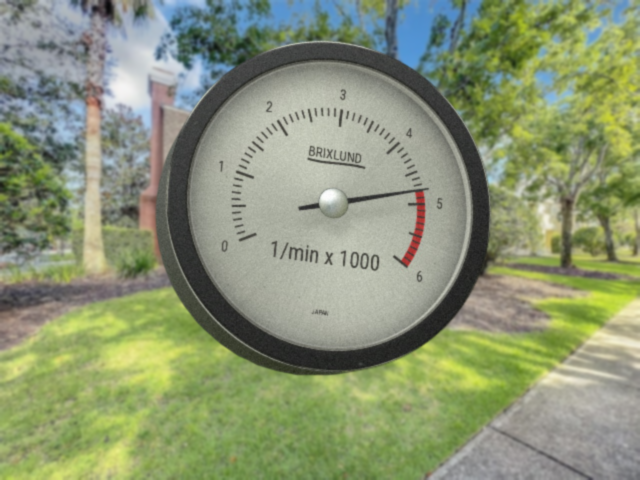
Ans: rpm 4800
